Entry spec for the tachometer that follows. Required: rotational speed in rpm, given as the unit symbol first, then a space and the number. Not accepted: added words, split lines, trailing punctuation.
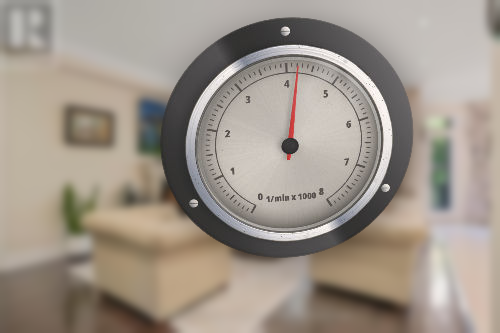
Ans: rpm 4200
